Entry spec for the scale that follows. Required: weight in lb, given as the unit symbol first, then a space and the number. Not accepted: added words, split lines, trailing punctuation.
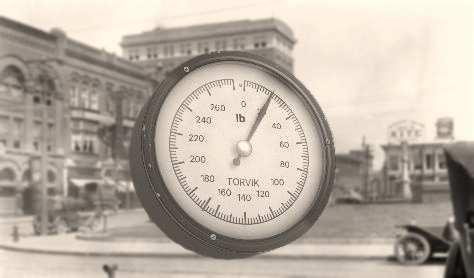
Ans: lb 20
